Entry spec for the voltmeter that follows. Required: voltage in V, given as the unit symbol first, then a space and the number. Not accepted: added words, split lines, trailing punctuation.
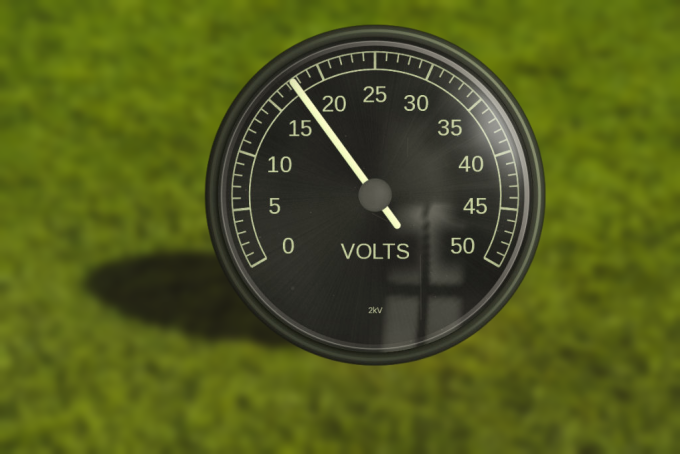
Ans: V 17.5
